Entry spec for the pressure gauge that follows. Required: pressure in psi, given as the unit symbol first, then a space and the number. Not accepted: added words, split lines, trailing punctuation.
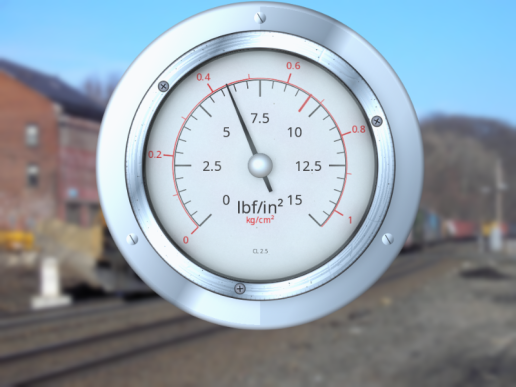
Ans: psi 6.25
